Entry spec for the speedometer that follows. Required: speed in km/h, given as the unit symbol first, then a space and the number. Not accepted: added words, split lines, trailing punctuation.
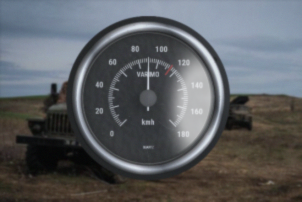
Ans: km/h 90
